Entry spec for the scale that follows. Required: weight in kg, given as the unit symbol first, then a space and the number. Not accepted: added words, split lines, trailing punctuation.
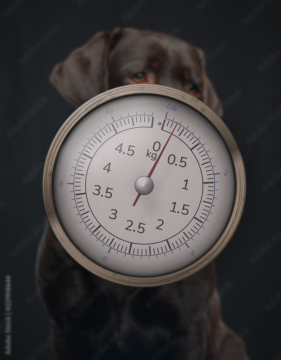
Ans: kg 0.15
